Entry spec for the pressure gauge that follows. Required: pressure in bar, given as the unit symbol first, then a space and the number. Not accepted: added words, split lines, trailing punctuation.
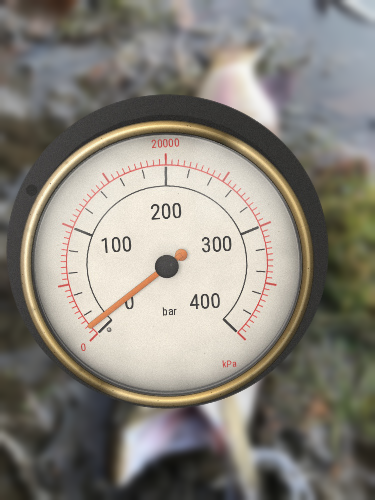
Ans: bar 10
